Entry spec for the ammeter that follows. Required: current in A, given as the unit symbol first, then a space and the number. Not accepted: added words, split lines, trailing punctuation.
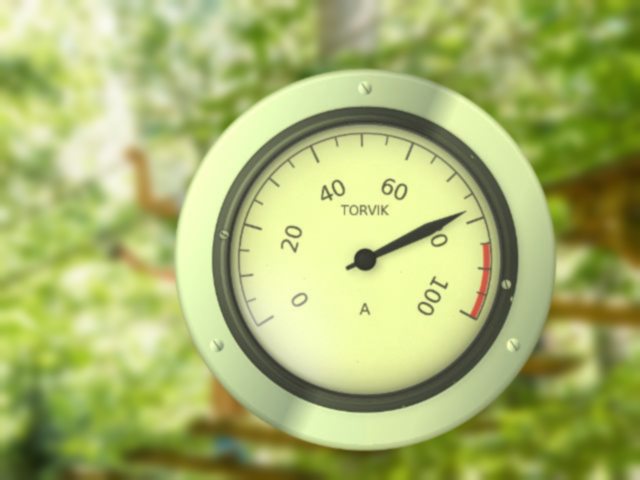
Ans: A 77.5
